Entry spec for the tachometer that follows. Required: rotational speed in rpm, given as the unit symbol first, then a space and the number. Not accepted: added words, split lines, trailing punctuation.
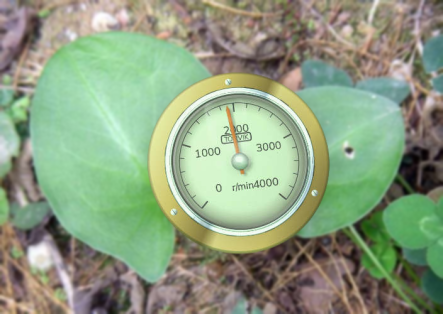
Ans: rpm 1900
